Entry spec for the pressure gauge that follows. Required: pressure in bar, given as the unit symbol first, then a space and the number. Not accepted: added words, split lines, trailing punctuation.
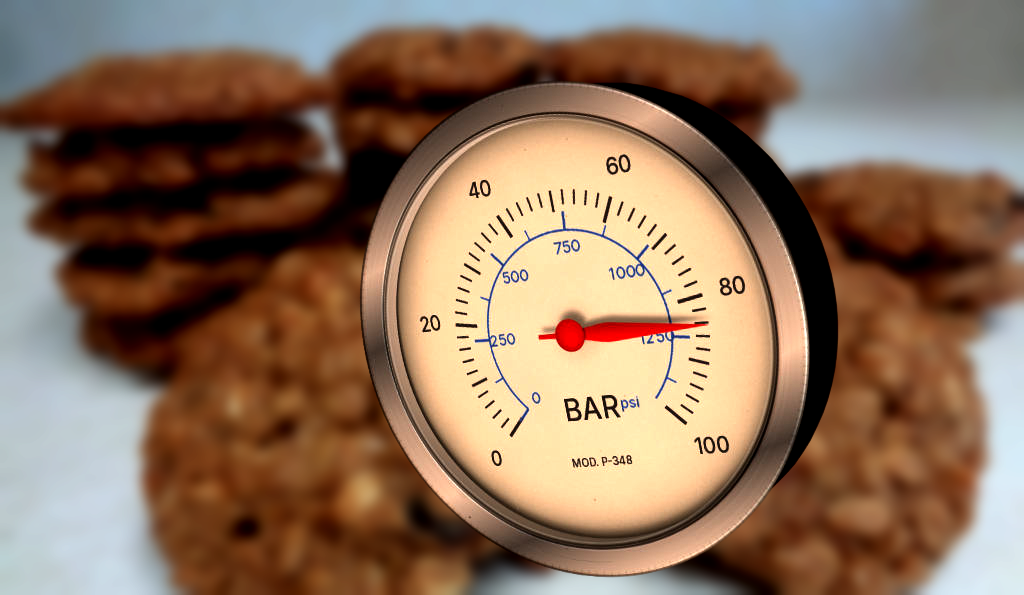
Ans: bar 84
